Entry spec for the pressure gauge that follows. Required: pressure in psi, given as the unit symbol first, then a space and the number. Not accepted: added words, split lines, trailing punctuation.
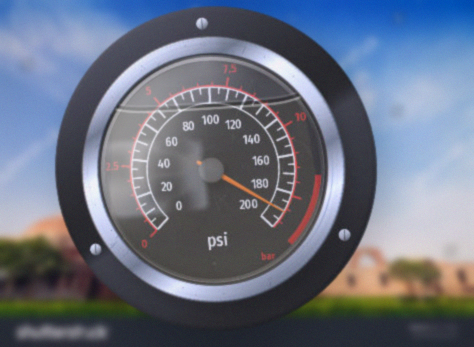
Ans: psi 190
